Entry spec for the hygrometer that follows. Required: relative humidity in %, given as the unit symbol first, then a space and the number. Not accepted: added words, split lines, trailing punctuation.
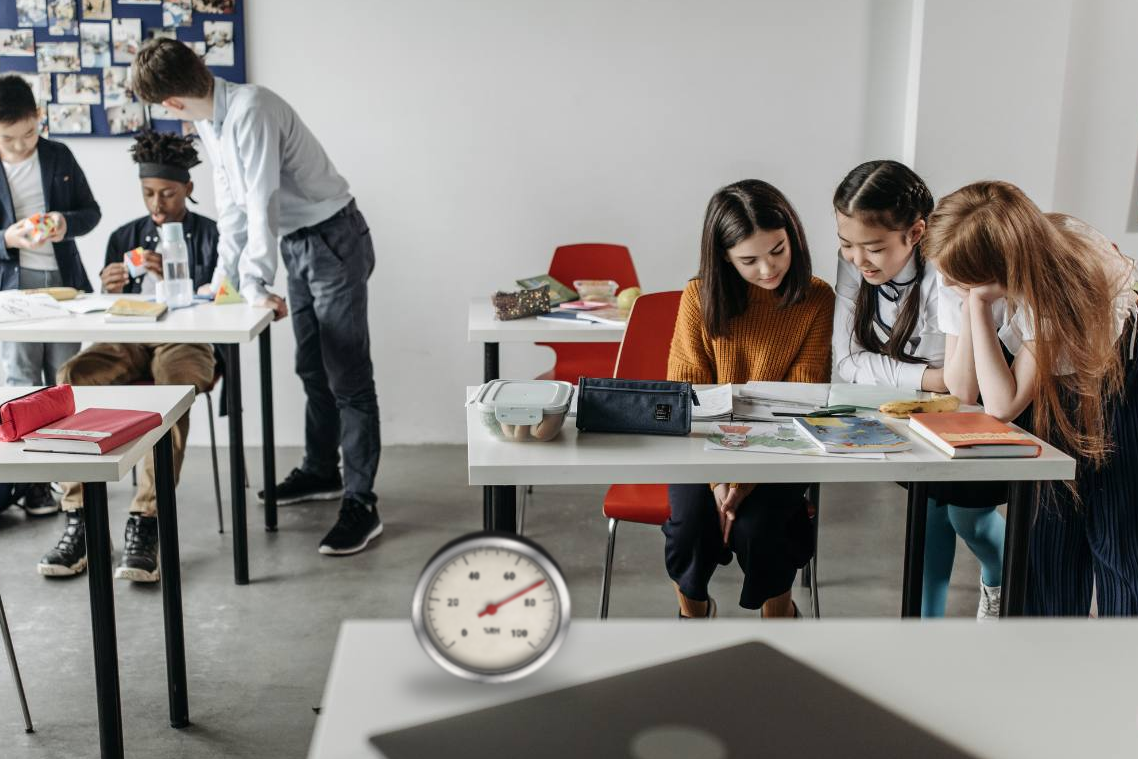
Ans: % 72
